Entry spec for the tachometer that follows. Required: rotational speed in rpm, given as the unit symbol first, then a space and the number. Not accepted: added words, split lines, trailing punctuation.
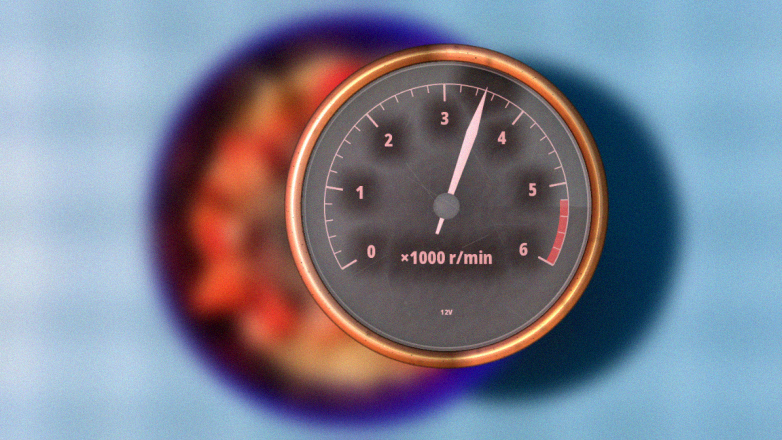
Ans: rpm 3500
